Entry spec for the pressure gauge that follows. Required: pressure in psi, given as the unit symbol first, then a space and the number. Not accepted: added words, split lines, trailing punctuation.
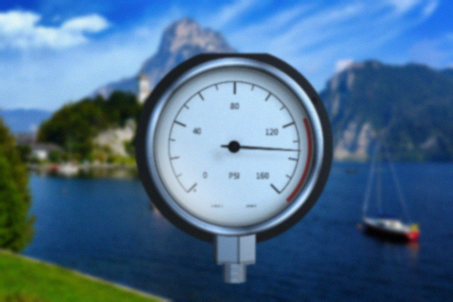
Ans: psi 135
